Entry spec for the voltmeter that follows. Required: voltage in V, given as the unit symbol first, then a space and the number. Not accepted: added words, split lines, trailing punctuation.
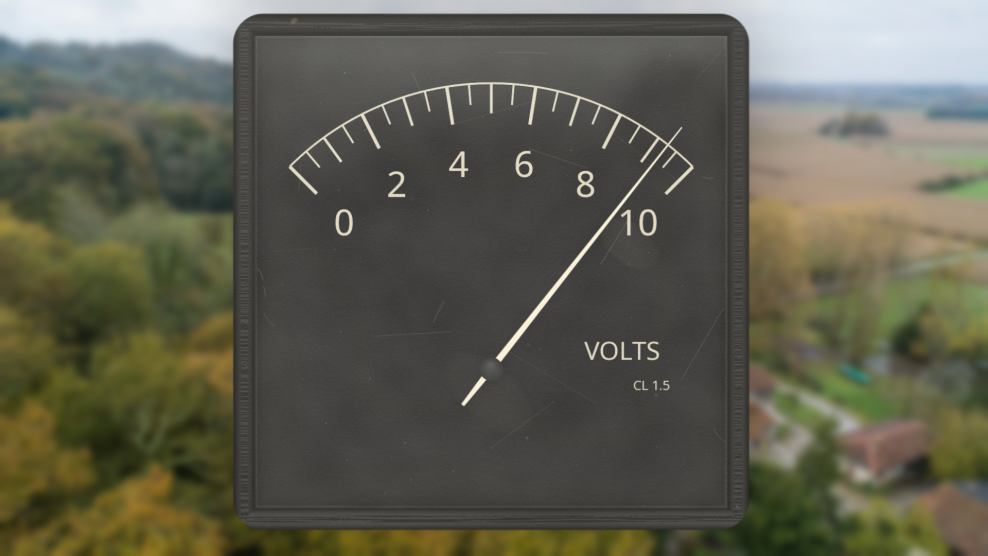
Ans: V 9.25
